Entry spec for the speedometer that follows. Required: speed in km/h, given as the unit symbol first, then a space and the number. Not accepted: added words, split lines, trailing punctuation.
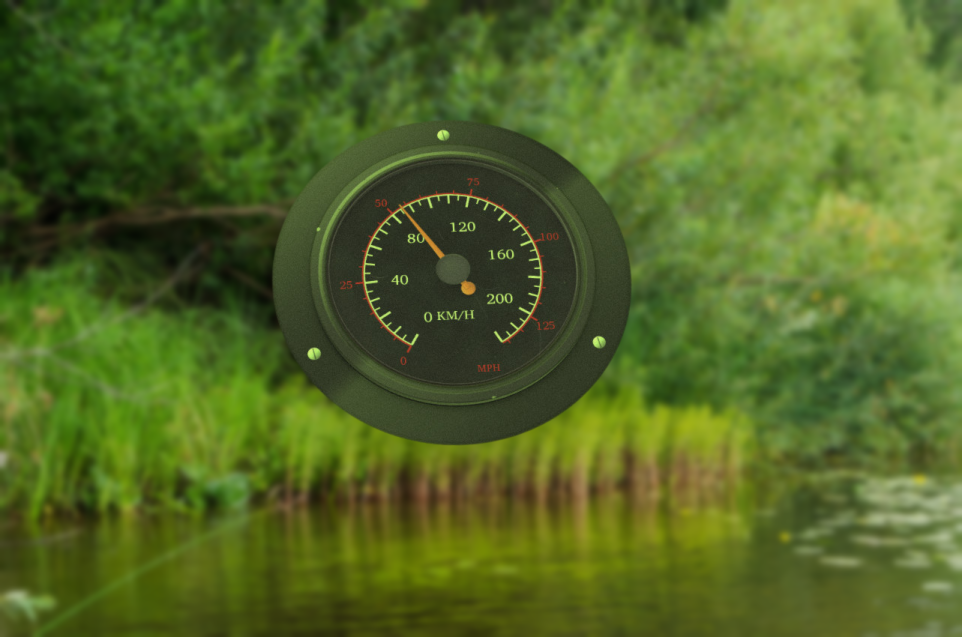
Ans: km/h 85
